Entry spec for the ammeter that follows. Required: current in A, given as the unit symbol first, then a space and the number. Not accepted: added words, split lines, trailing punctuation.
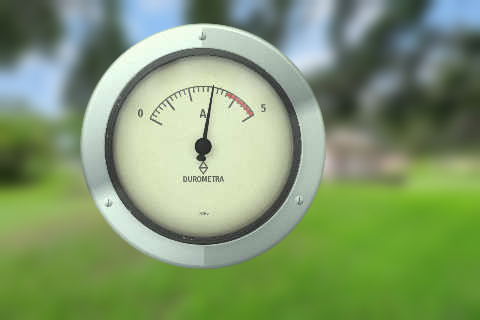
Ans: A 3
